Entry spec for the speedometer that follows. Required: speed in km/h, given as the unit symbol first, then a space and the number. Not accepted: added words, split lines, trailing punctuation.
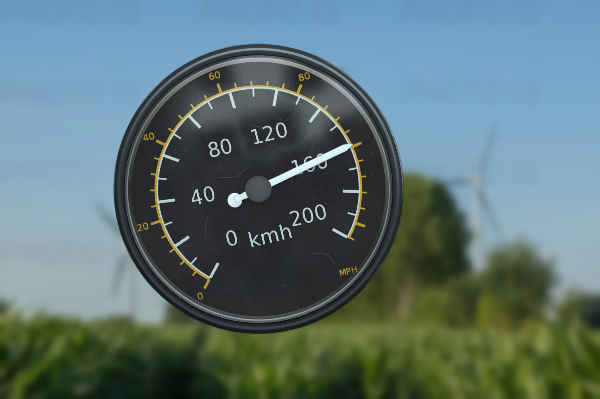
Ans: km/h 160
